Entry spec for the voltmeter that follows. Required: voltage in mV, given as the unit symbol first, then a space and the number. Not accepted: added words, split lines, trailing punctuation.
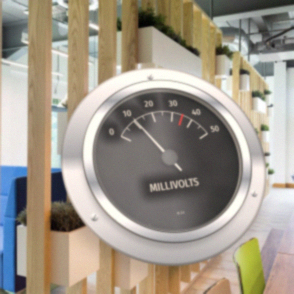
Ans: mV 10
